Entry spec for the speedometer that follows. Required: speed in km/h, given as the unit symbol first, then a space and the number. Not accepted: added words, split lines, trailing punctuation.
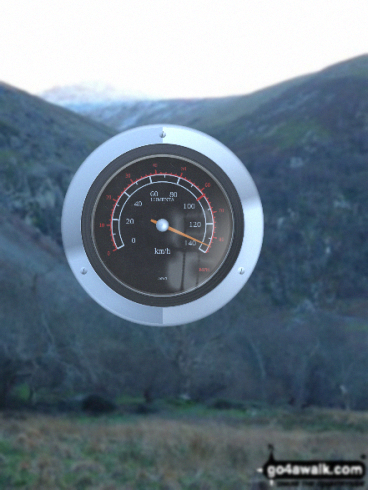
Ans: km/h 135
